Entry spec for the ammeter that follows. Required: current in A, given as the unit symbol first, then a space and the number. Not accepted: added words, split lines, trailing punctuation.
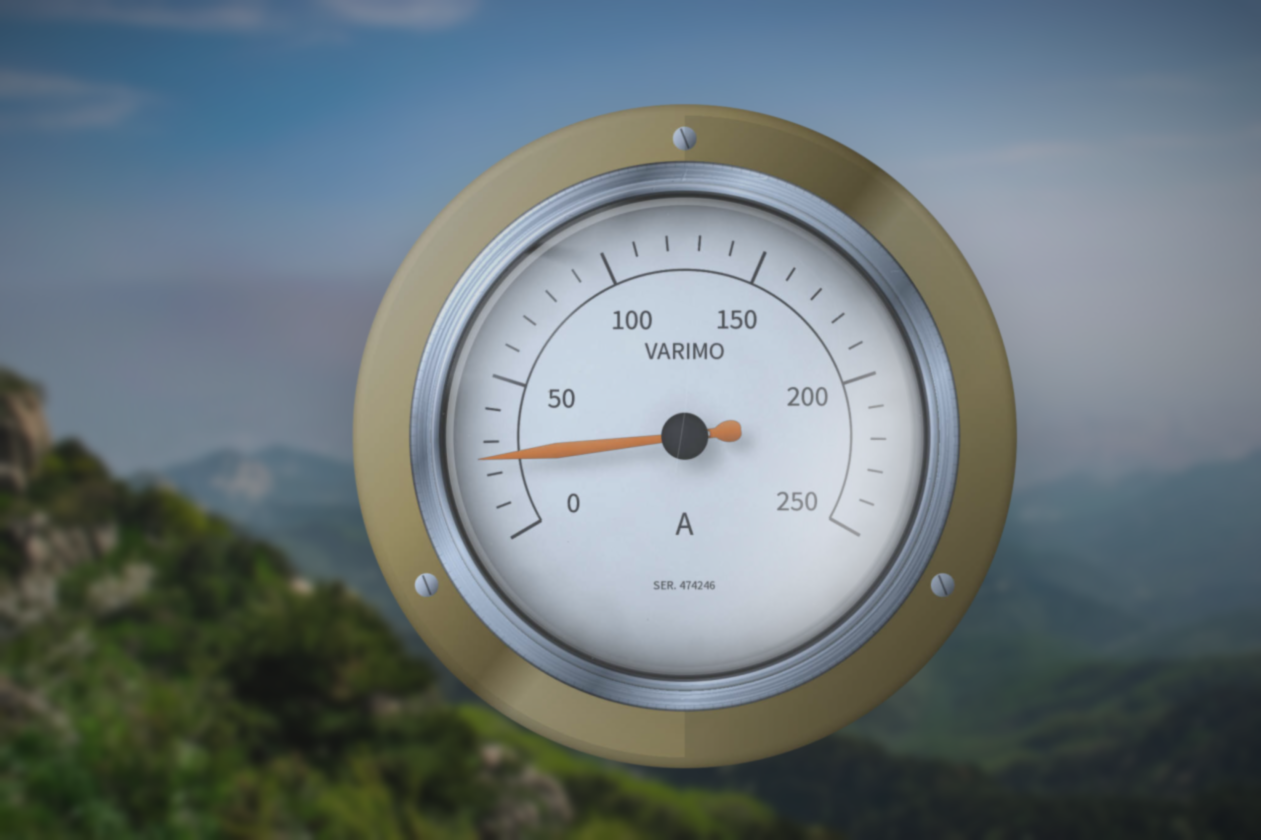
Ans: A 25
